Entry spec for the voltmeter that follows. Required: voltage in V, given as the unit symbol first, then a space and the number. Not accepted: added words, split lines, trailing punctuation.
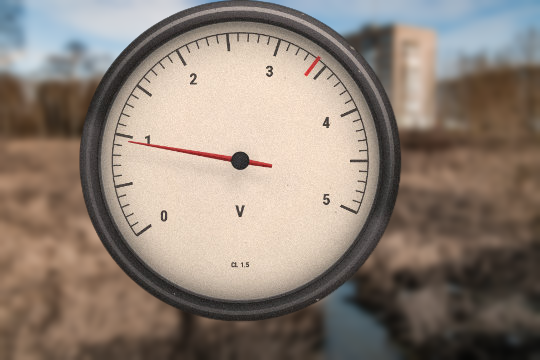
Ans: V 0.95
